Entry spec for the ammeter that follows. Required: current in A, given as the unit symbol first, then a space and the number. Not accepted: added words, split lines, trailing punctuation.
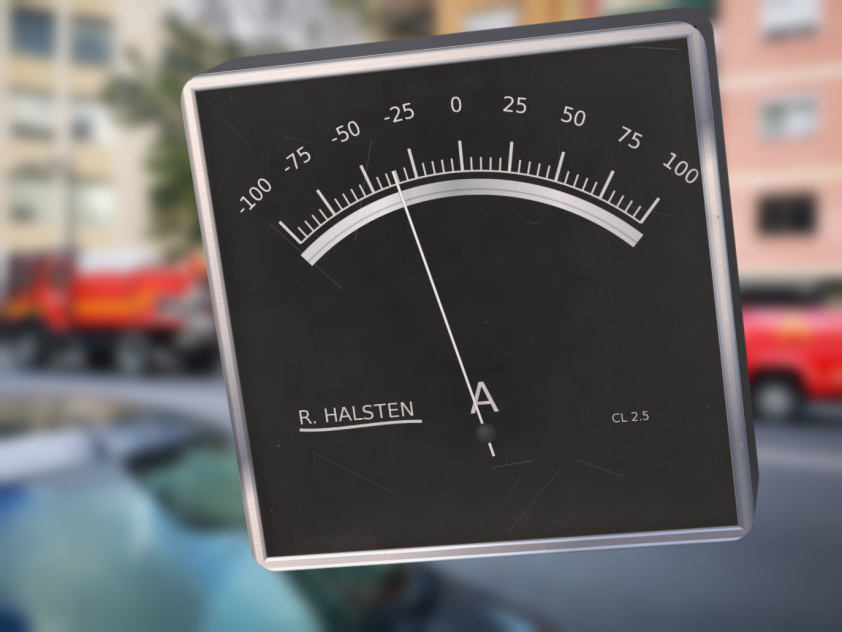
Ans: A -35
